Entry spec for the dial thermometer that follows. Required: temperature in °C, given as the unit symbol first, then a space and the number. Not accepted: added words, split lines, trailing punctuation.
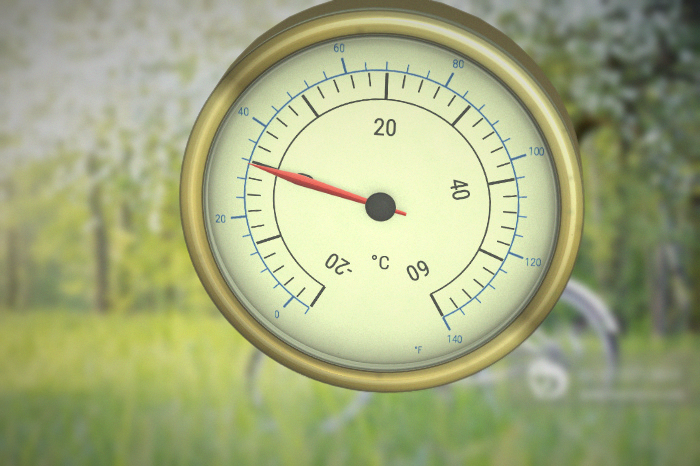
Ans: °C 0
